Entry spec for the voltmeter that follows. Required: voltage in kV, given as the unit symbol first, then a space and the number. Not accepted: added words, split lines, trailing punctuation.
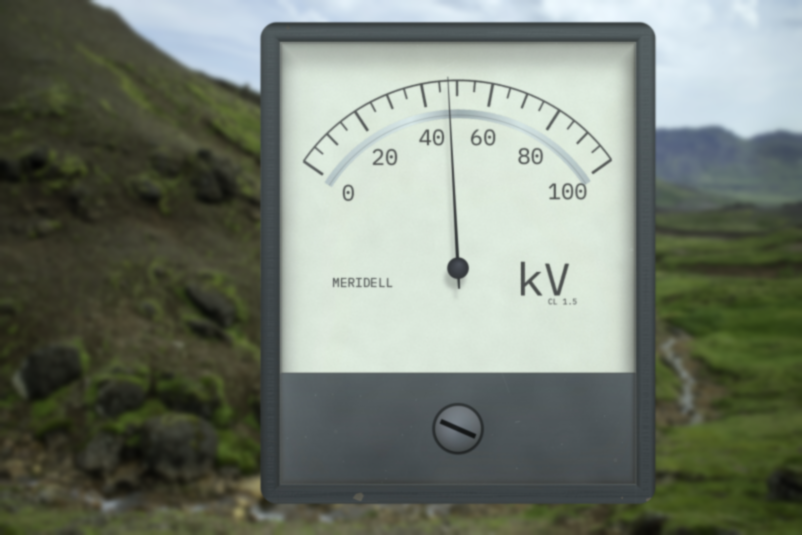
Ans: kV 47.5
